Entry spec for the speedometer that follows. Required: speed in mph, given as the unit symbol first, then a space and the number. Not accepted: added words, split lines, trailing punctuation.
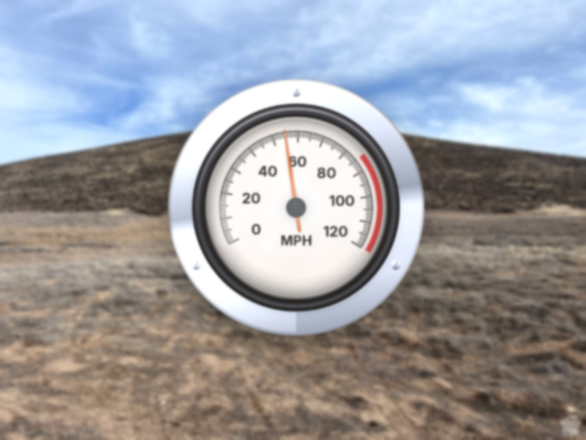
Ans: mph 55
